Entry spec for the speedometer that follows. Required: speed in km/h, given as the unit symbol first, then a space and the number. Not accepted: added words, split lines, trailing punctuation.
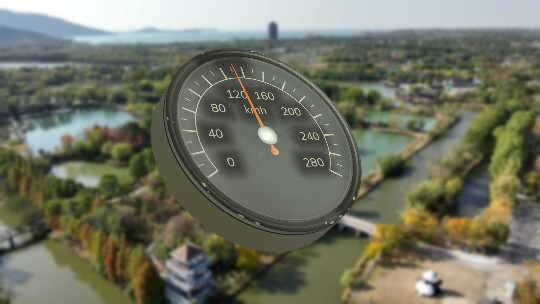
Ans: km/h 130
